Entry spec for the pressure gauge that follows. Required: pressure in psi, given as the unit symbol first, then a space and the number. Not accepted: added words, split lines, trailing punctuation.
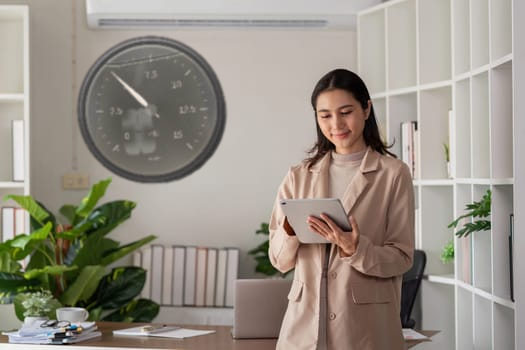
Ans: psi 5
